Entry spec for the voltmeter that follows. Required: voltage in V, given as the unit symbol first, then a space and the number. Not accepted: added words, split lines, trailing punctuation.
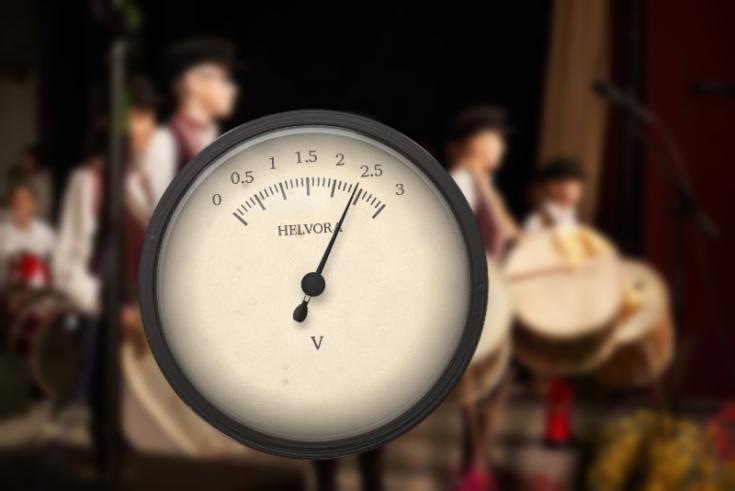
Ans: V 2.4
